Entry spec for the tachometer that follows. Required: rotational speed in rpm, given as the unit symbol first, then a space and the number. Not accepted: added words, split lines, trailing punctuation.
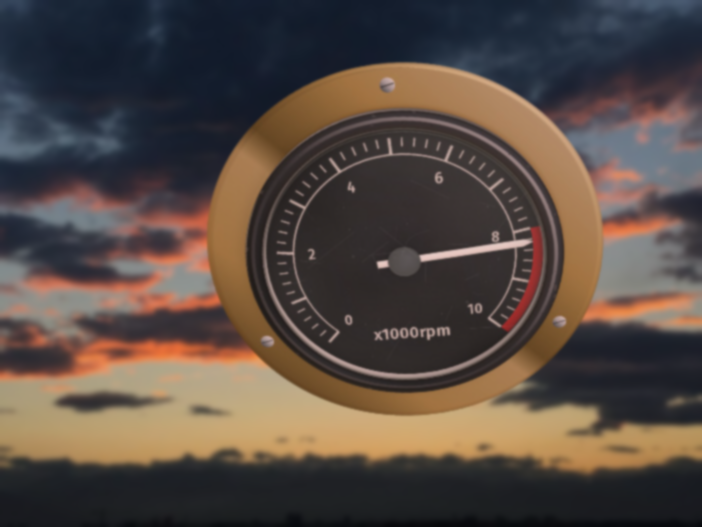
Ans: rpm 8200
